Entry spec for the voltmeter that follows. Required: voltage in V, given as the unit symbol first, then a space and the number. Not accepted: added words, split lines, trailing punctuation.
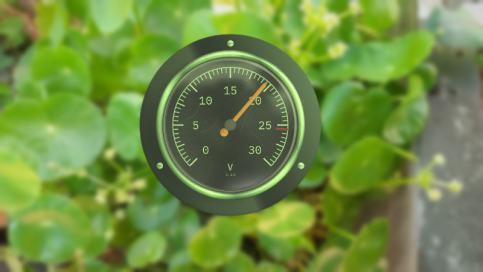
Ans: V 19.5
